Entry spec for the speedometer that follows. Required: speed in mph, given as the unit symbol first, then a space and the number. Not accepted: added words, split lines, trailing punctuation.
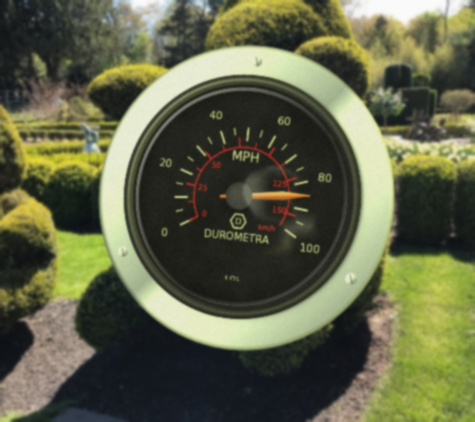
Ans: mph 85
